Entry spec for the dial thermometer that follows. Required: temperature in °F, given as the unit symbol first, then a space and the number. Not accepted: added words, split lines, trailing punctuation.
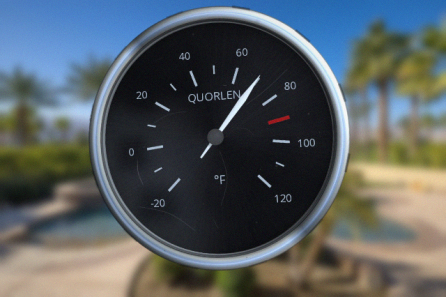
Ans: °F 70
